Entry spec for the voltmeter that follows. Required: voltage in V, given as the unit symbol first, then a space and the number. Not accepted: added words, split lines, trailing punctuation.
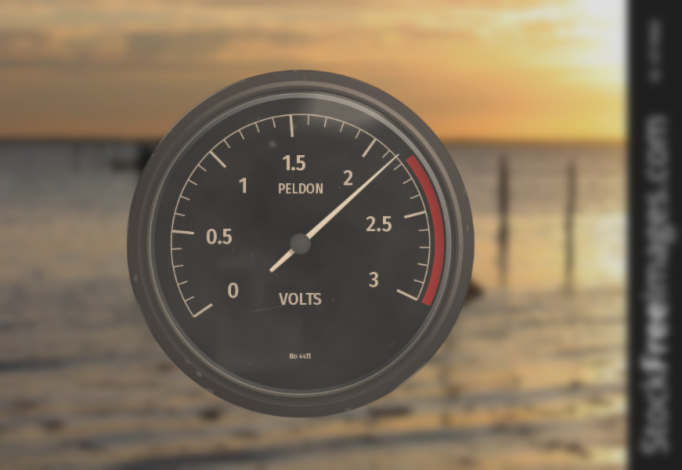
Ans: V 2.15
